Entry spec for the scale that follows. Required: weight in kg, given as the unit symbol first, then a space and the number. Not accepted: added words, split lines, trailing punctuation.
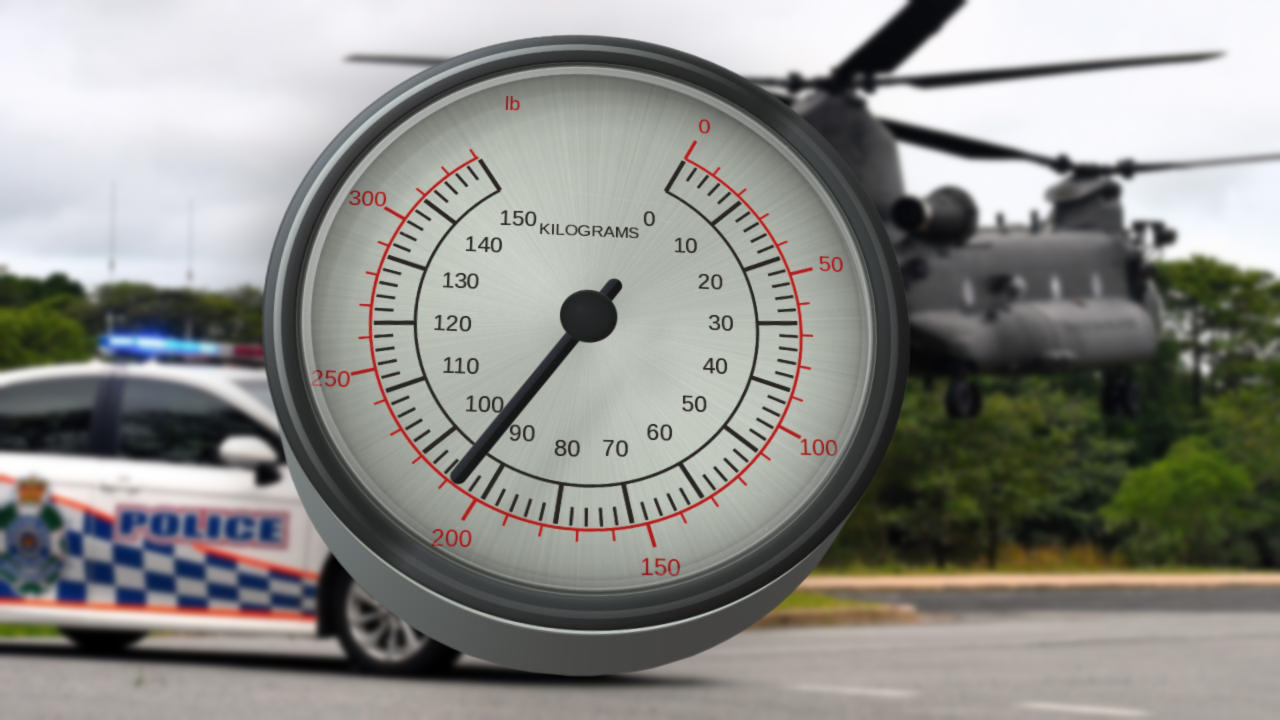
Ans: kg 94
